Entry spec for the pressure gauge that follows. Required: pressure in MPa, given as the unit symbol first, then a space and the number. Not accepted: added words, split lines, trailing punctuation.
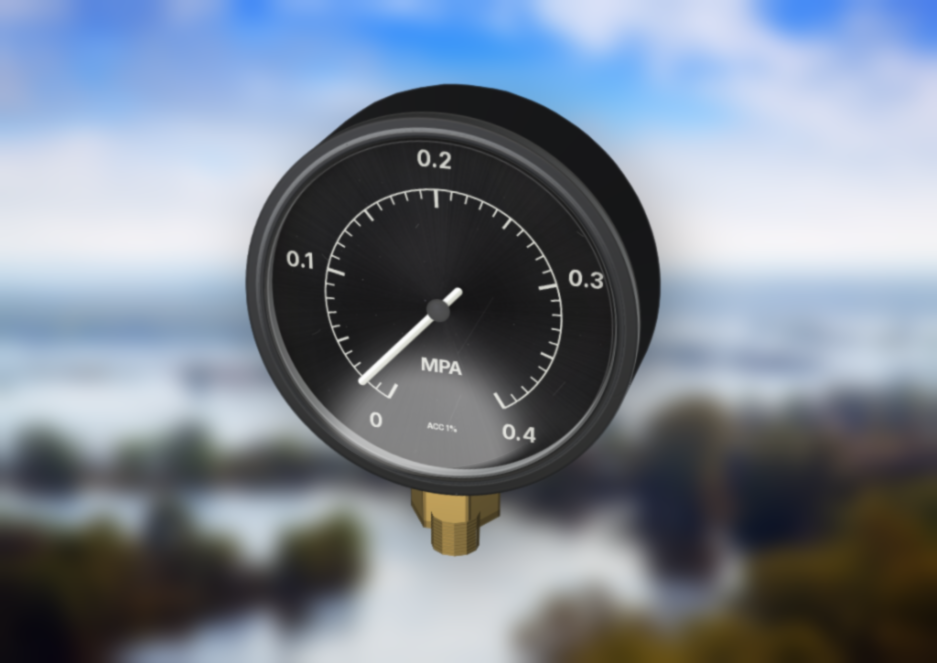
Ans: MPa 0.02
